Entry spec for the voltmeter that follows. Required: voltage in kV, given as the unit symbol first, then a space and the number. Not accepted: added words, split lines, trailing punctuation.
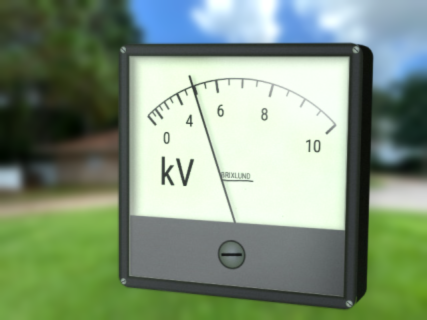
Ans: kV 5
